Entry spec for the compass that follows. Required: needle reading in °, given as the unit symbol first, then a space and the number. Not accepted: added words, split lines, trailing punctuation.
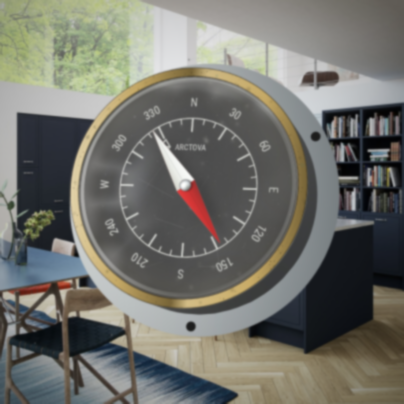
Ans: ° 145
